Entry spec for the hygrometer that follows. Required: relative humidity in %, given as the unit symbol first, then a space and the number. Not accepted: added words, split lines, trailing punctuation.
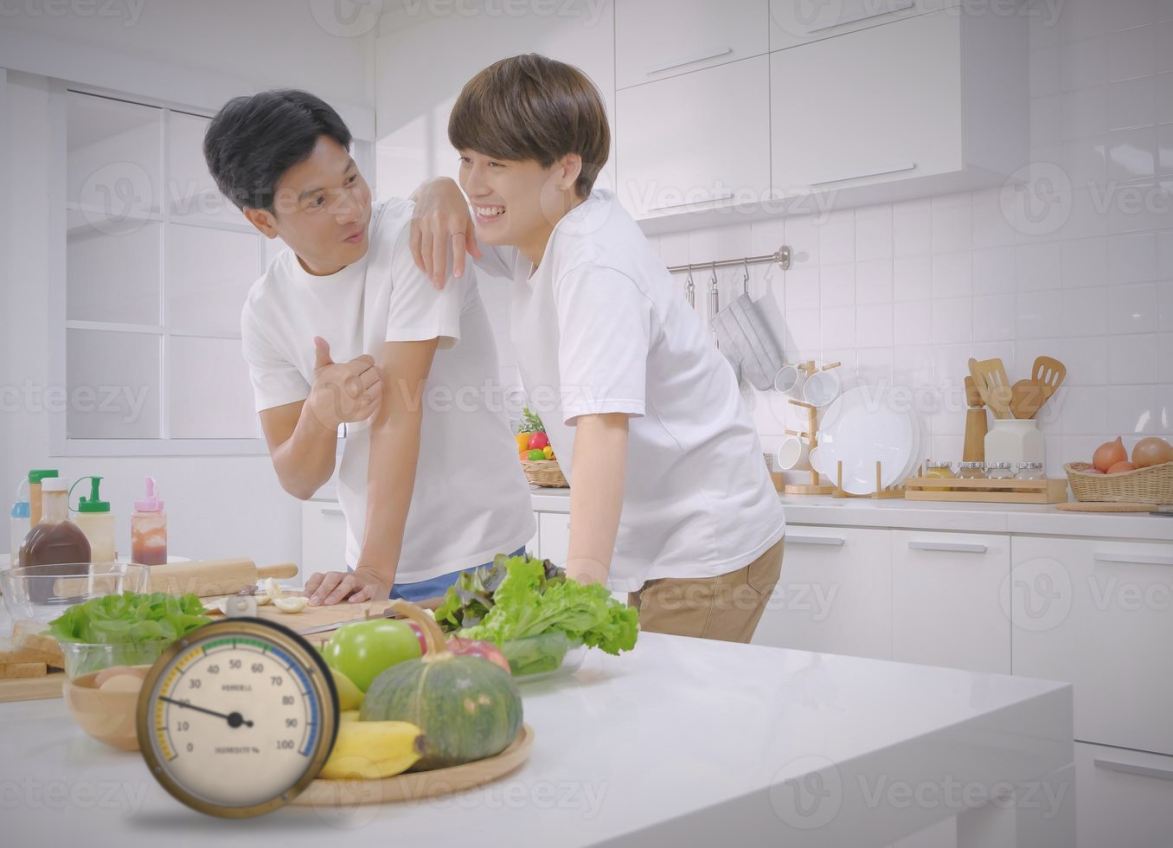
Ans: % 20
